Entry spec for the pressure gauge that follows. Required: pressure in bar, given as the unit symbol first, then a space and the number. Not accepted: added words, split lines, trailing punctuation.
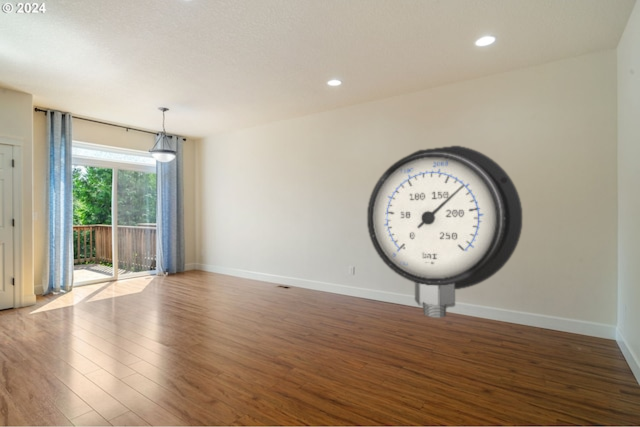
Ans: bar 170
